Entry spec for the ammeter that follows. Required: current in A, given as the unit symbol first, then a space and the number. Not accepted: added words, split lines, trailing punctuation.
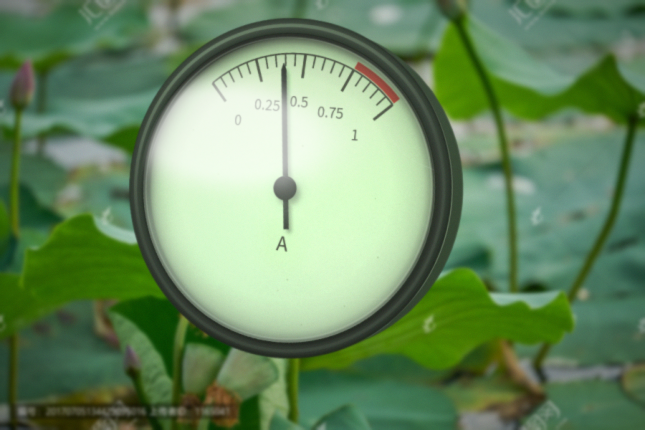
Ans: A 0.4
